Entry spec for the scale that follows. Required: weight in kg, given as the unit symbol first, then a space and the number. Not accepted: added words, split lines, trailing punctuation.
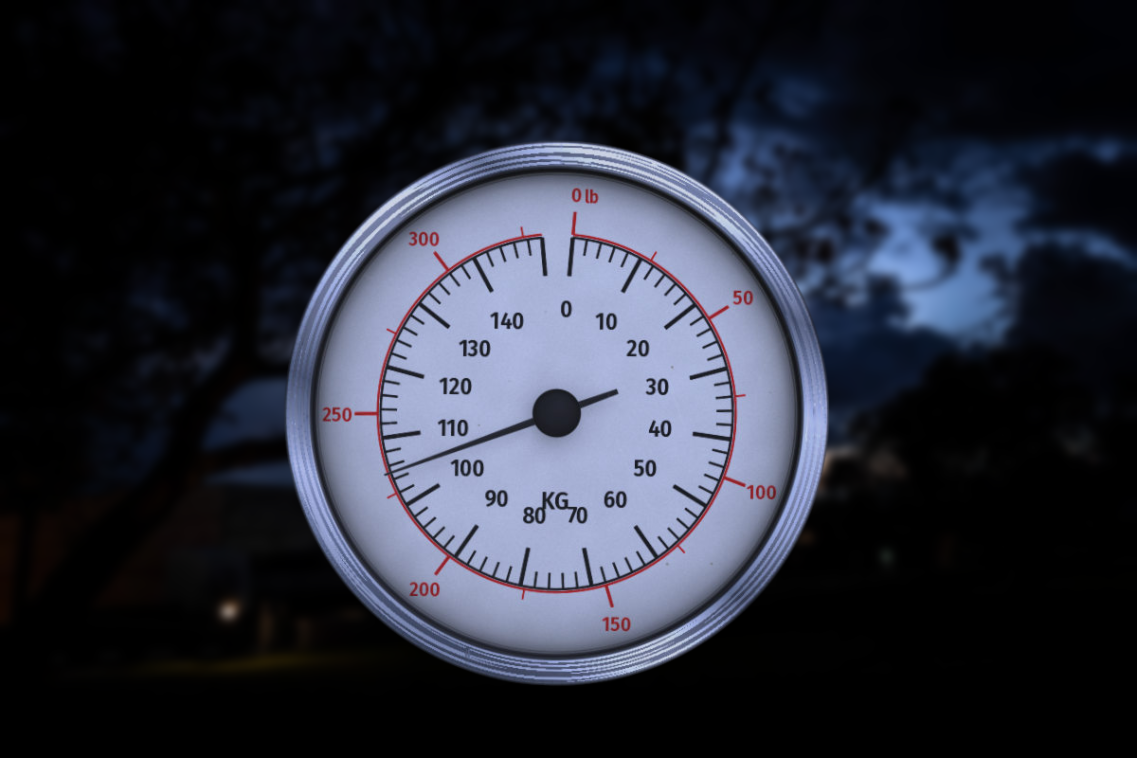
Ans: kg 105
